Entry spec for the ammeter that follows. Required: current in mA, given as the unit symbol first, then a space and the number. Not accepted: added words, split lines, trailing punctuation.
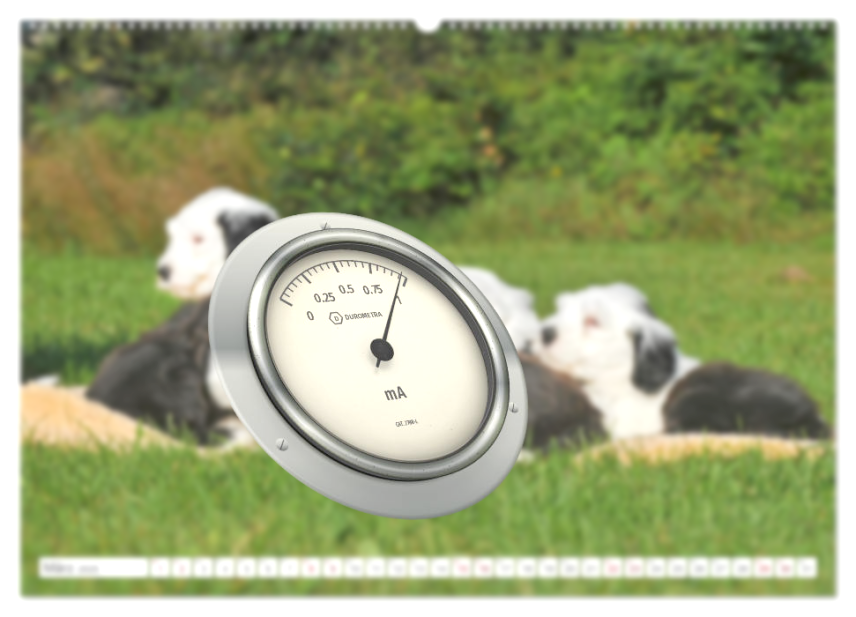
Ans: mA 0.95
